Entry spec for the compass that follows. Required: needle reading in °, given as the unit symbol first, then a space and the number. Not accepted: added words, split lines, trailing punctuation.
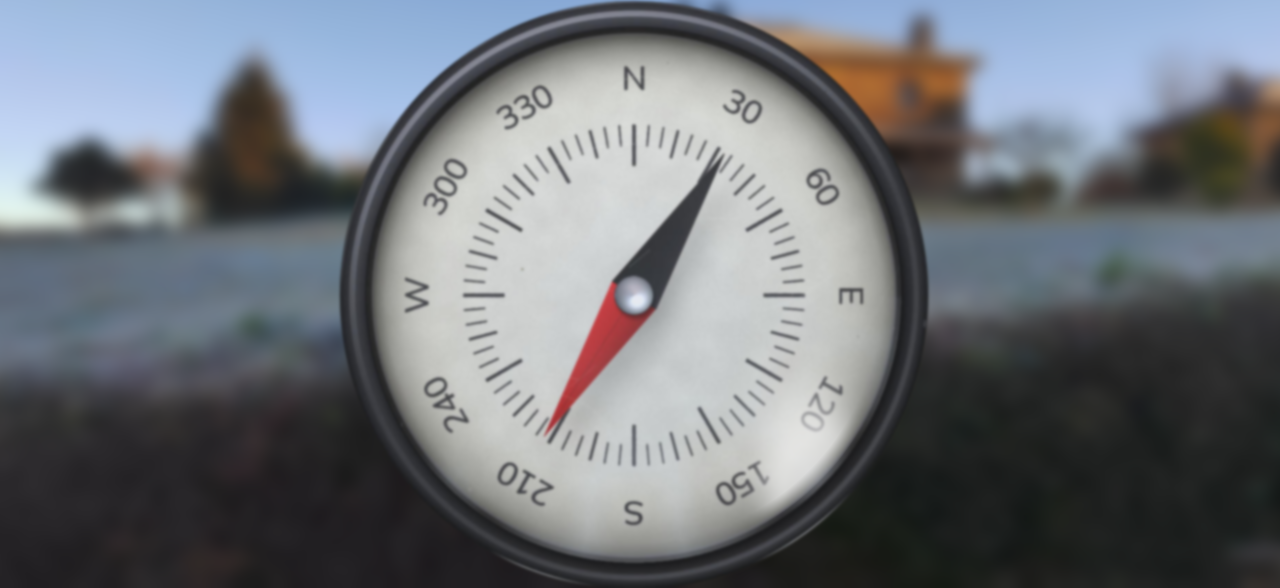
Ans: ° 212.5
